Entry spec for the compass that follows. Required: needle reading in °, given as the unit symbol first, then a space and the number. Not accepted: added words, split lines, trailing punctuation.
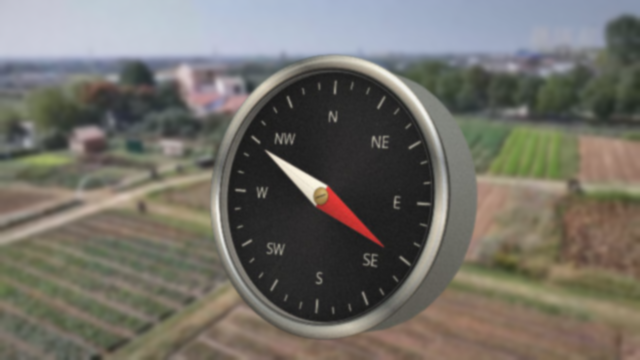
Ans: ° 120
